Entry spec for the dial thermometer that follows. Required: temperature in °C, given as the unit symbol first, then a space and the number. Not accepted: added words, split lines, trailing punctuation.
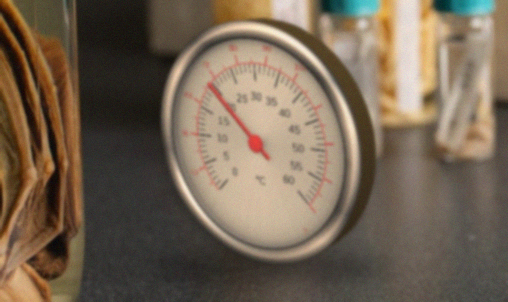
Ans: °C 20
